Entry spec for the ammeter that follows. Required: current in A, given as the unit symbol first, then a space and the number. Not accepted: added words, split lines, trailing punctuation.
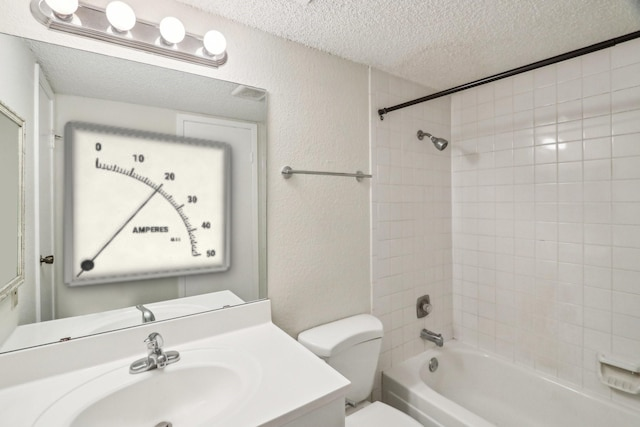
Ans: A 20
